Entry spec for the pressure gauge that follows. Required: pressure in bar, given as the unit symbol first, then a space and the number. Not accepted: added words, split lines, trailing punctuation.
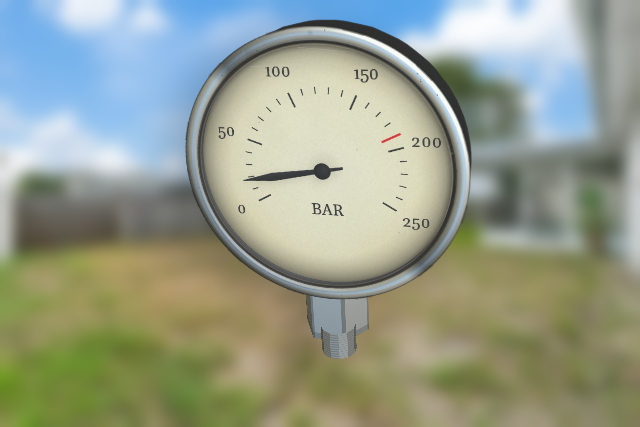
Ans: bar 20
